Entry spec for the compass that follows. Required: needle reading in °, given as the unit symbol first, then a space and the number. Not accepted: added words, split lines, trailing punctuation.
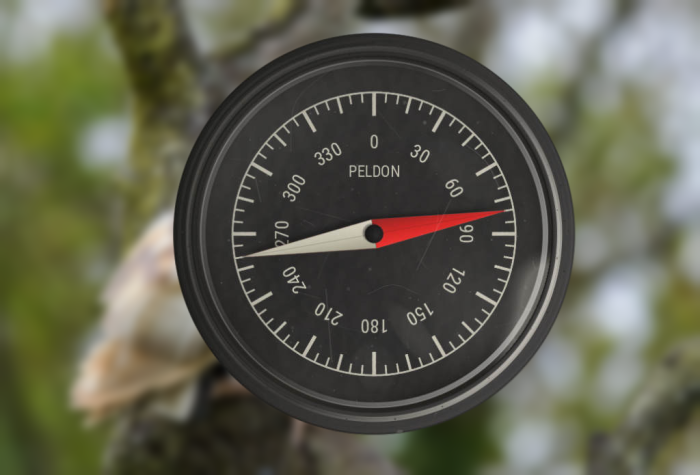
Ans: ° 80
